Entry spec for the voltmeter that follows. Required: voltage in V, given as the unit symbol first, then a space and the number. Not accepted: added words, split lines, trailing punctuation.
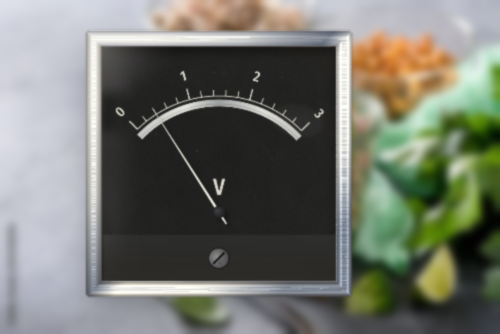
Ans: V 0.4
